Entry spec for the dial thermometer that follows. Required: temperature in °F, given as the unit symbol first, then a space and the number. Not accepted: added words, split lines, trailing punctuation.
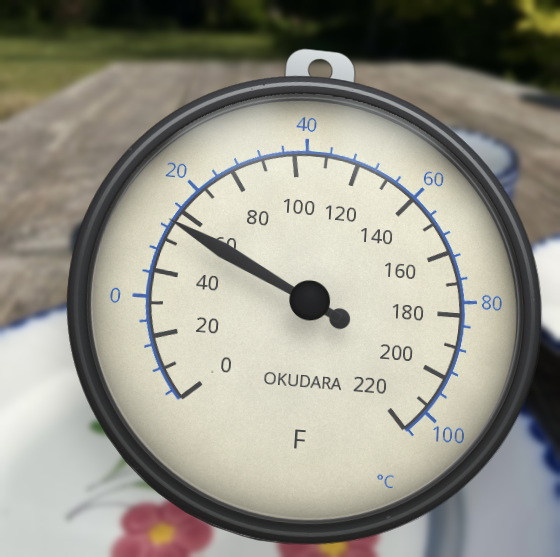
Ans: °F 55
